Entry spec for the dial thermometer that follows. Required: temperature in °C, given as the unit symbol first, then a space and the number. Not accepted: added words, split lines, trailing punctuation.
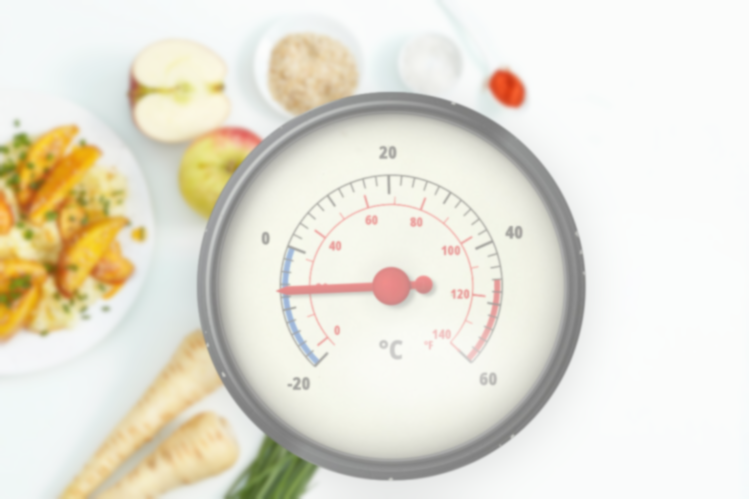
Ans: °C -7
